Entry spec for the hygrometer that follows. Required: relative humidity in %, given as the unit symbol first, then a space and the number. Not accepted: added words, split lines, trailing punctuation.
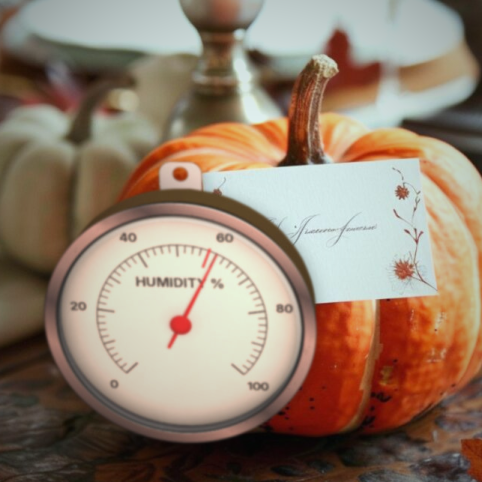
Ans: % 60
